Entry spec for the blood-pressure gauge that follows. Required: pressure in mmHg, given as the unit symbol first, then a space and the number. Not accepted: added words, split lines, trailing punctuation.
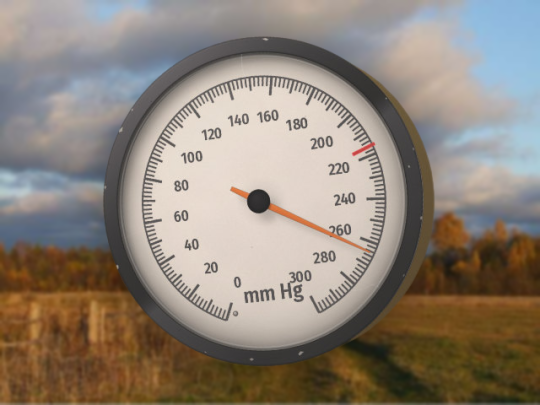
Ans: mmHg 264
